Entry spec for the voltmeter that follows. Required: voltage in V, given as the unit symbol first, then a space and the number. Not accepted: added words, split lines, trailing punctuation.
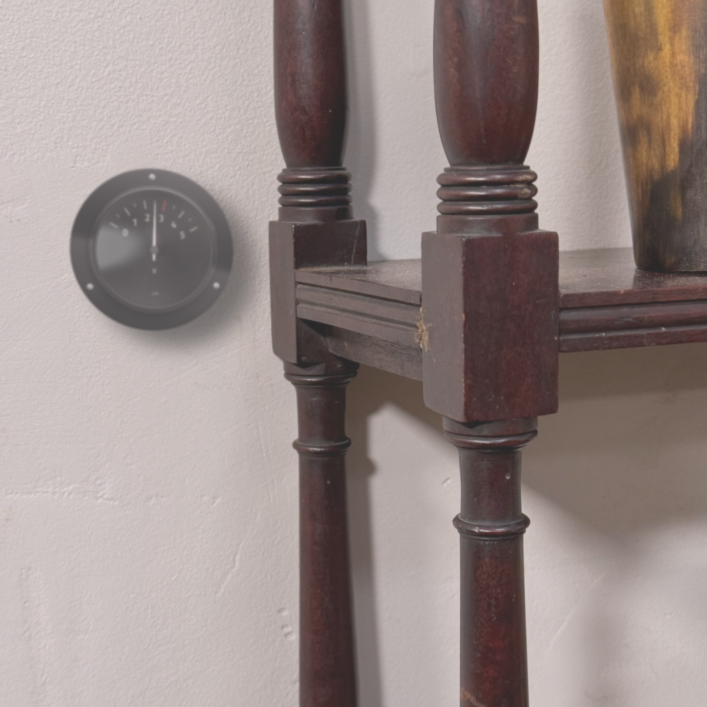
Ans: V 2.5
